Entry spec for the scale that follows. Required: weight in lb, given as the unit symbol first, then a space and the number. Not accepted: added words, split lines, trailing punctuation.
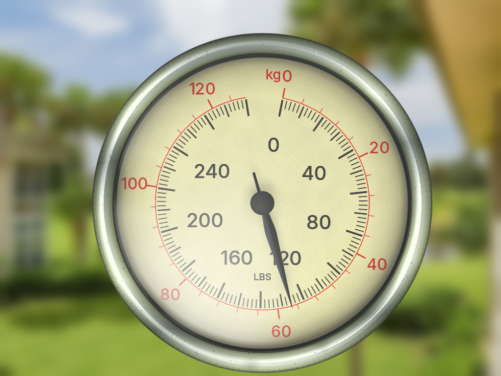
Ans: lb 126
